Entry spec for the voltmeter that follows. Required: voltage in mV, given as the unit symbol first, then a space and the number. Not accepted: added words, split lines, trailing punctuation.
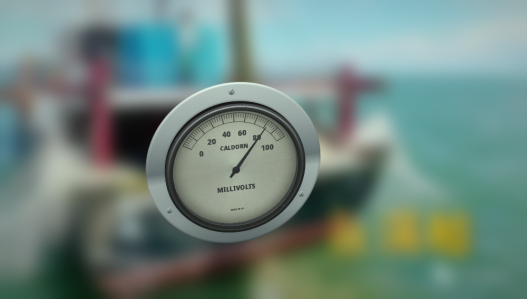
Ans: mV 80
